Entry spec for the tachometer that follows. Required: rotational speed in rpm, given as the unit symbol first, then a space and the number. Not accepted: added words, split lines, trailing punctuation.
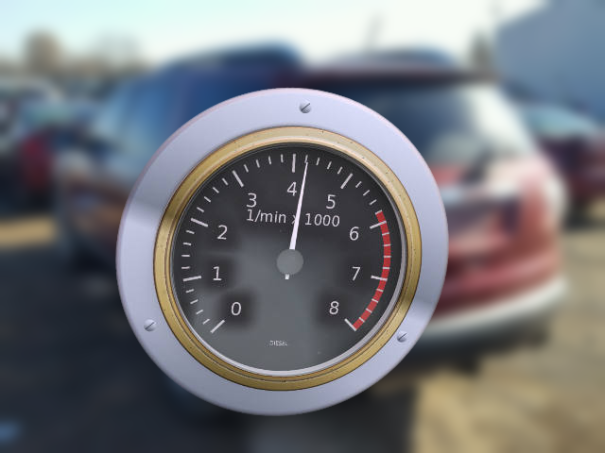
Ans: rpm 4200
